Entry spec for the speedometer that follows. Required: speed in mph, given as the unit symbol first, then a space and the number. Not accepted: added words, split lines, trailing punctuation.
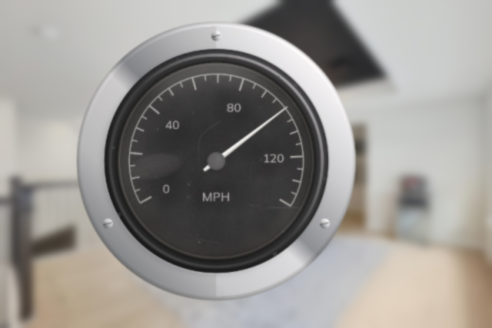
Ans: mph 100
